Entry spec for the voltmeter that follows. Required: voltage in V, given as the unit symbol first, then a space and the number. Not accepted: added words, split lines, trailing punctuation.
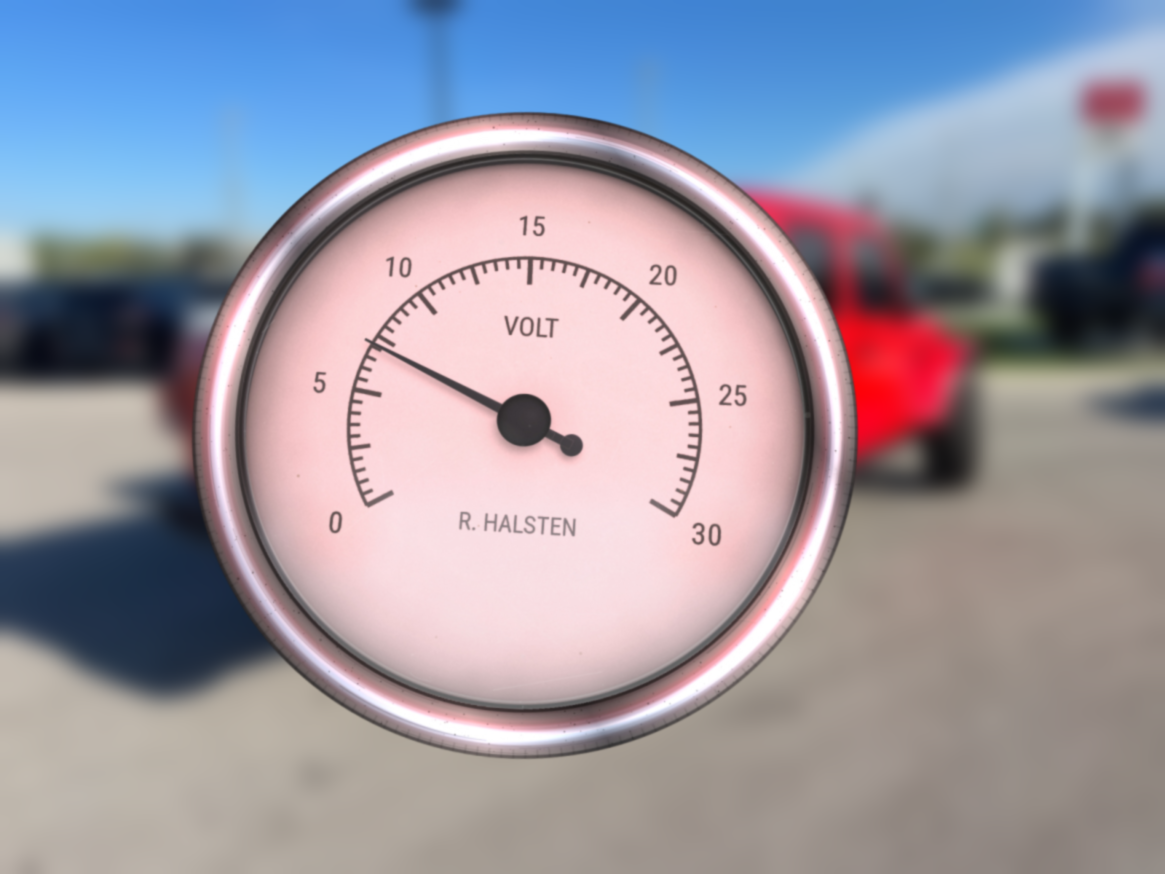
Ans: V 7
